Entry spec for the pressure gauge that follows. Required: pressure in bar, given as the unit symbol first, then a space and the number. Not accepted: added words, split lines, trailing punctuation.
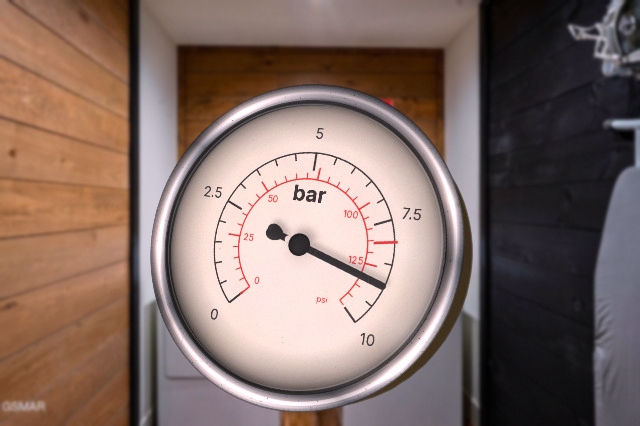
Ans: bar 9
